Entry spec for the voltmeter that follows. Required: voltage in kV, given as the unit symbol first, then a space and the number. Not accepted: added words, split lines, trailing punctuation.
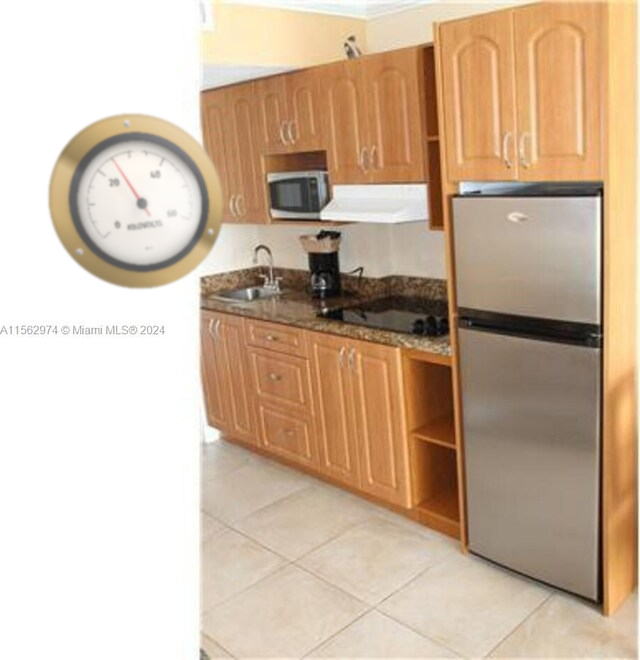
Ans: kV 25
